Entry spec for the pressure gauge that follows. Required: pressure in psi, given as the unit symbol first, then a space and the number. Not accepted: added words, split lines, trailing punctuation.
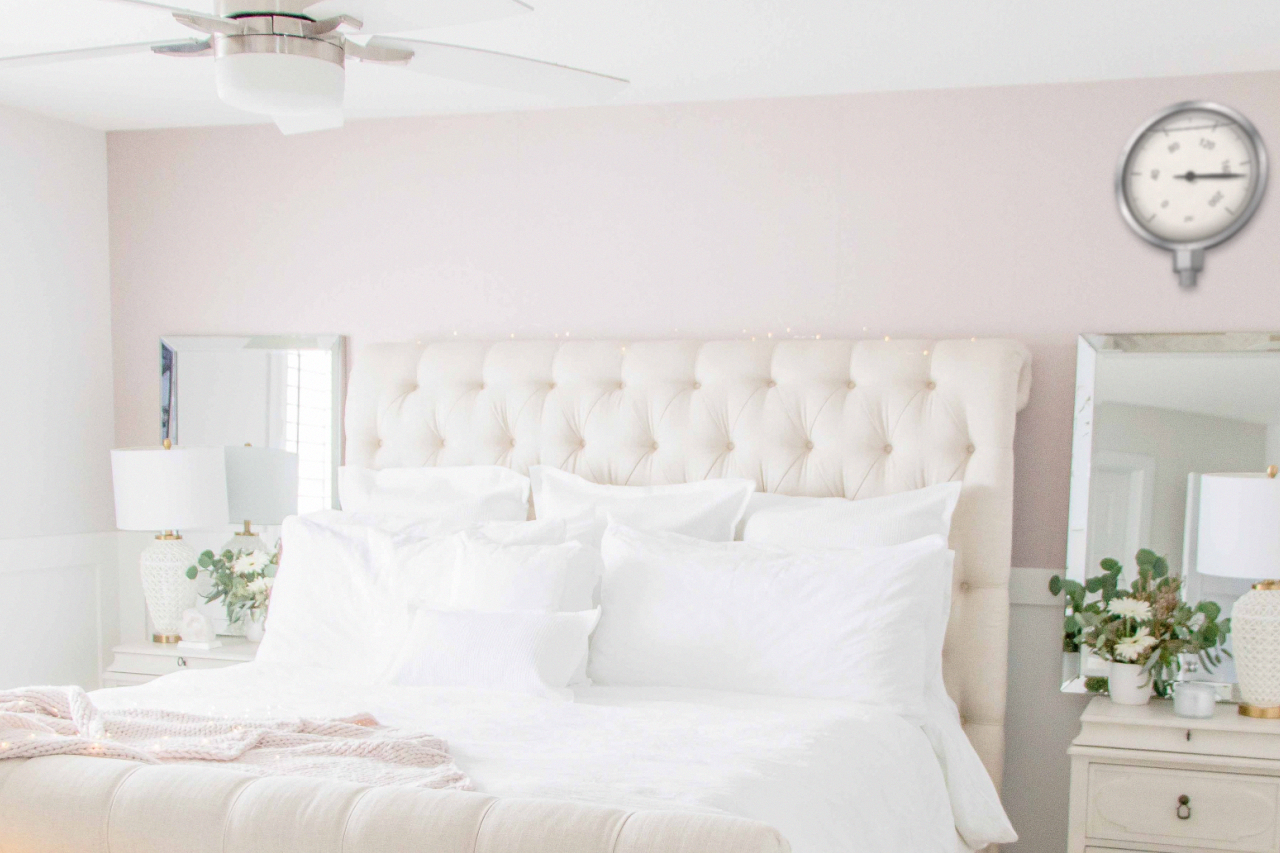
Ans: psi 170
